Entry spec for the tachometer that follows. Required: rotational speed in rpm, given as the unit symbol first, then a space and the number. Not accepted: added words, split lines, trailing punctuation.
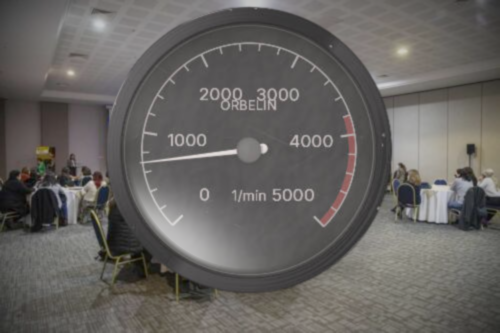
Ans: rpm 700
